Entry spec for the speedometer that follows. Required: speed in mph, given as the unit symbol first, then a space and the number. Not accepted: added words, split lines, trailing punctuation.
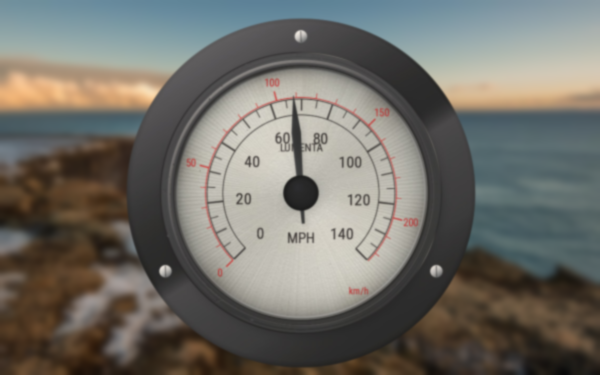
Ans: mph 67.5
